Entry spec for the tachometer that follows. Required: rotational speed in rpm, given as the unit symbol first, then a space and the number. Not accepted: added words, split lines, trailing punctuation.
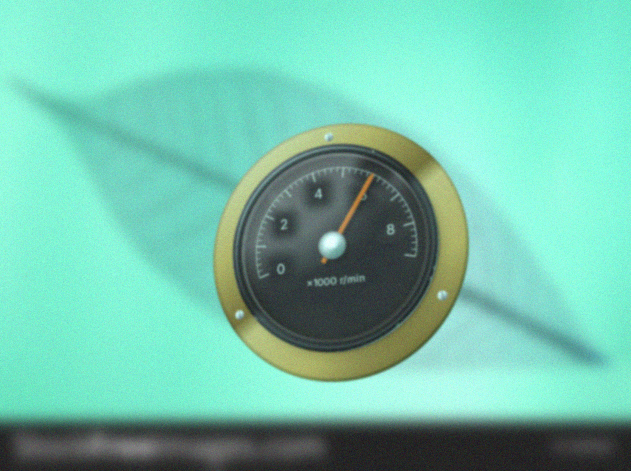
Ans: rpm 6000
